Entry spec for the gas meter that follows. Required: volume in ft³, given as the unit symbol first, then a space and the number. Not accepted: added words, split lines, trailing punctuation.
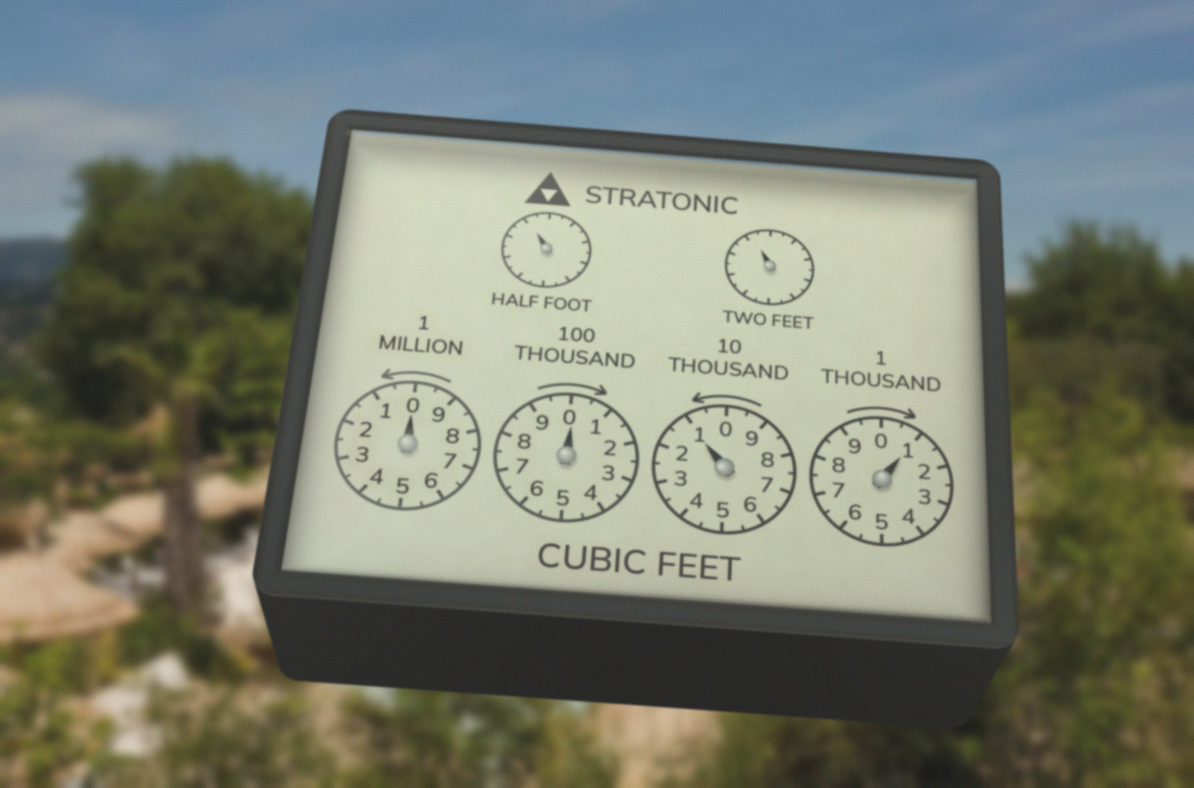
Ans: ft³ 1100
